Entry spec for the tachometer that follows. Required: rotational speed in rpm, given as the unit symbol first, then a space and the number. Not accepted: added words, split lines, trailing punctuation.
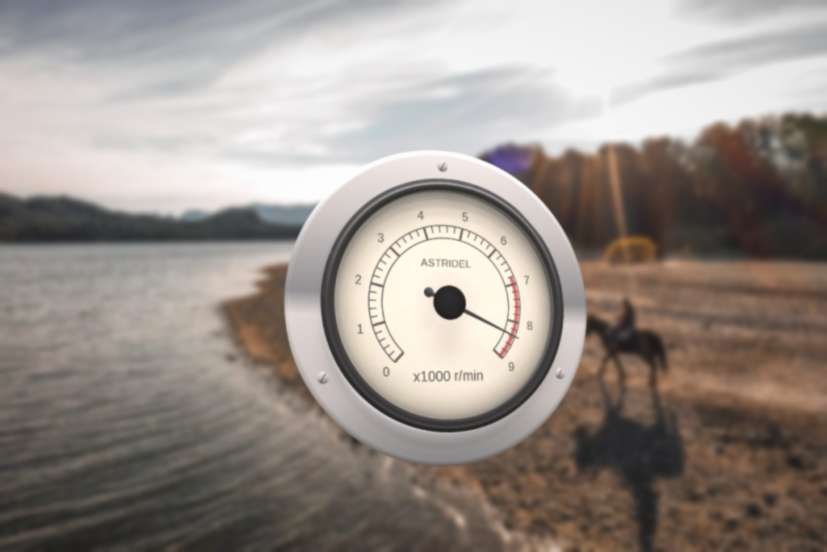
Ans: rpm 8400
